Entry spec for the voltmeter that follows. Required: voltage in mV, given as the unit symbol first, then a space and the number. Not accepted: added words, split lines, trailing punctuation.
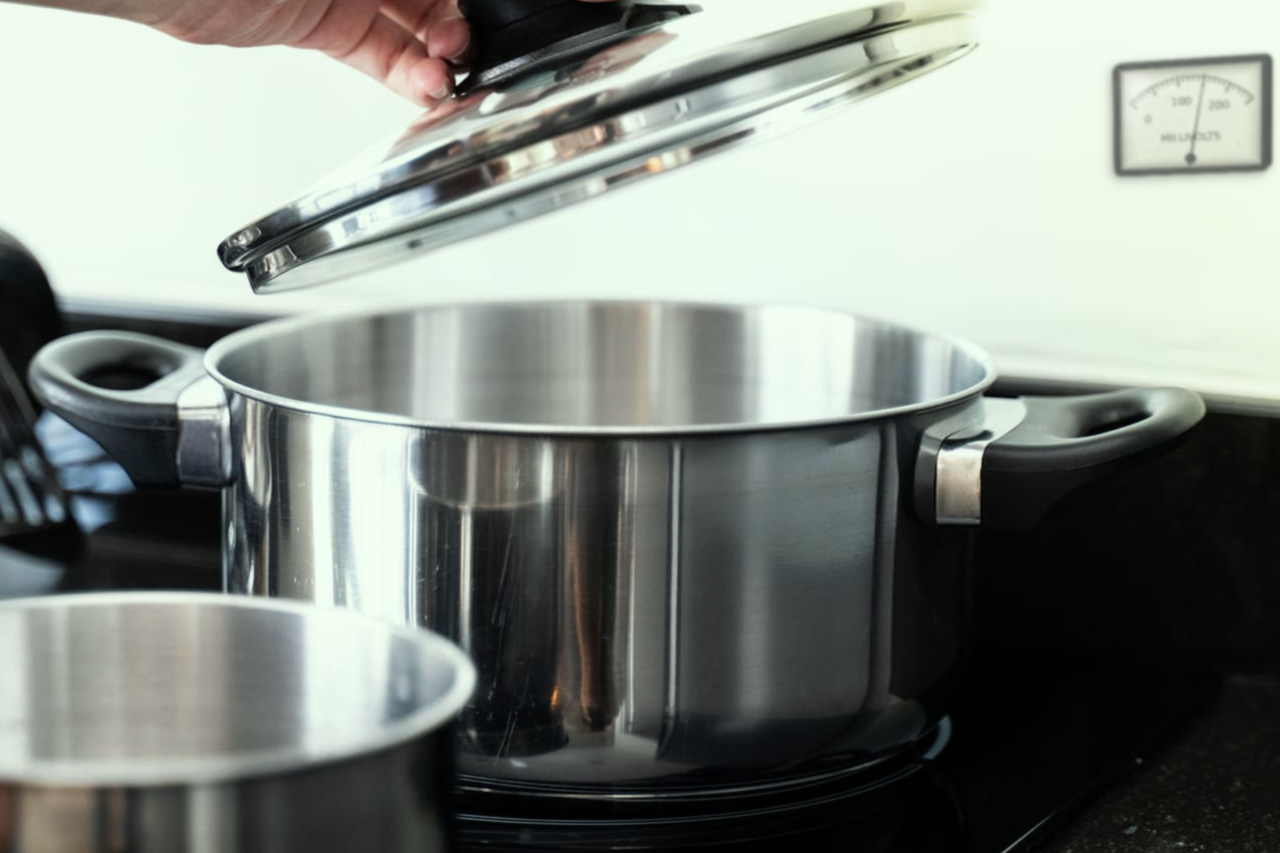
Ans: mV 150
